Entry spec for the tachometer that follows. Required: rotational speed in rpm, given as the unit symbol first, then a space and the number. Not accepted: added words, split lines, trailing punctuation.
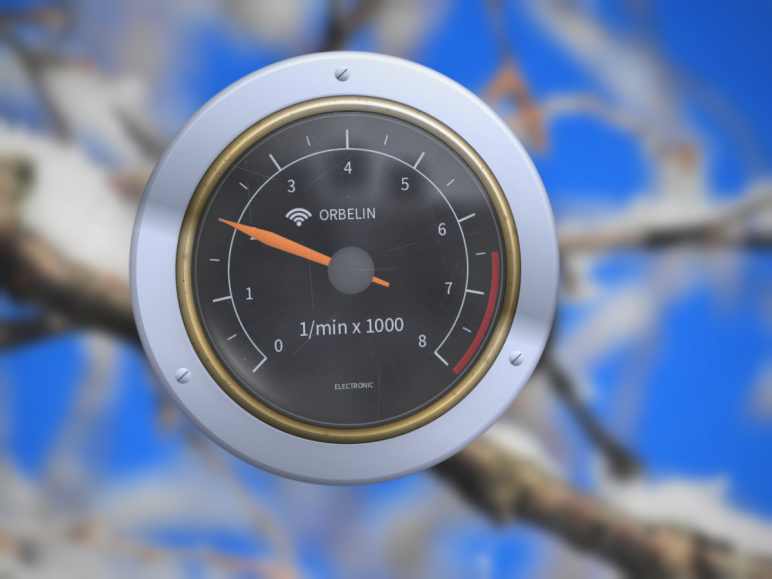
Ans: rpm 2000
